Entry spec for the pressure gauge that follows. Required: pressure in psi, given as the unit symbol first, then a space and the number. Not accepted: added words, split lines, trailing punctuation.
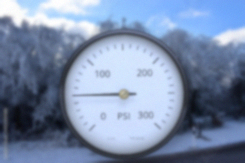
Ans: psi 50
